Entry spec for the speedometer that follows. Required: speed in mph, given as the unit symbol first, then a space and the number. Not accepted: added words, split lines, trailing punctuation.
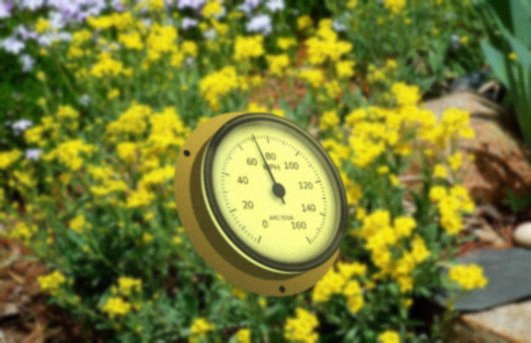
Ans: mph 70
